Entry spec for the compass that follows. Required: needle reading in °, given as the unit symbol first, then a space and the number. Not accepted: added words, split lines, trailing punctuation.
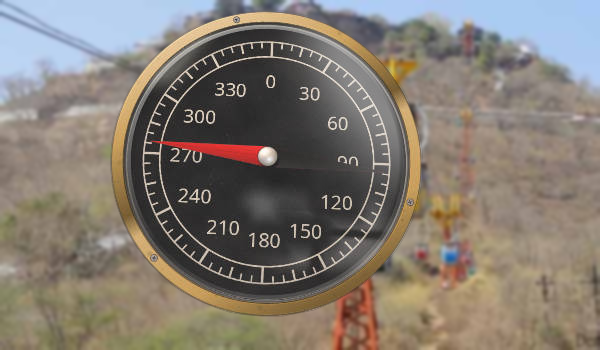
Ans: ° 275
